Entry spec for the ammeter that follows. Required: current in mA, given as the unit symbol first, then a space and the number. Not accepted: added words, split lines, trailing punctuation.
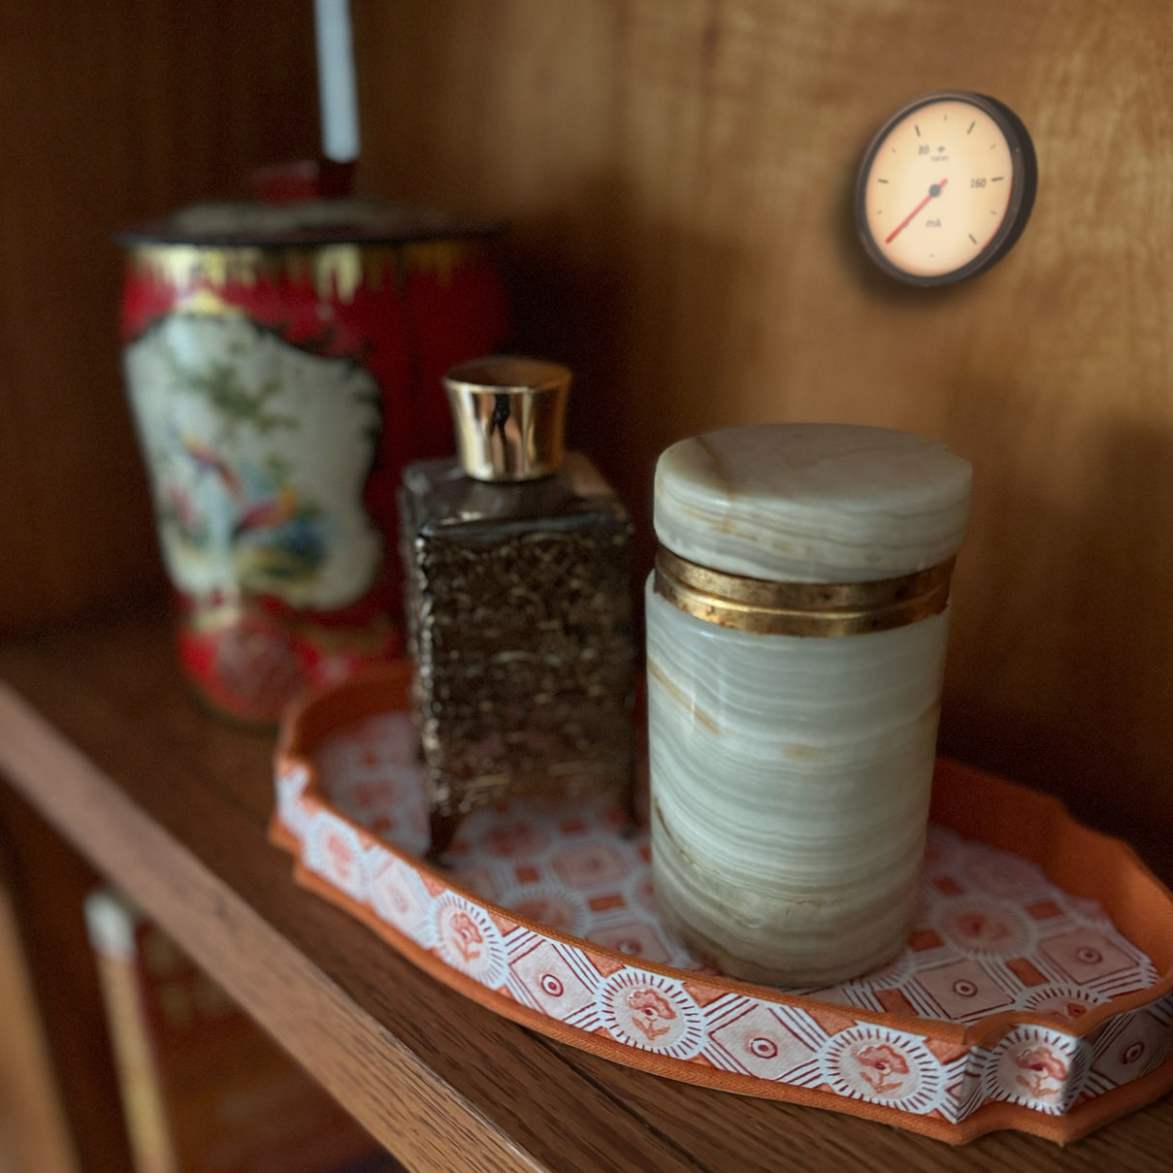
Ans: mA 0
